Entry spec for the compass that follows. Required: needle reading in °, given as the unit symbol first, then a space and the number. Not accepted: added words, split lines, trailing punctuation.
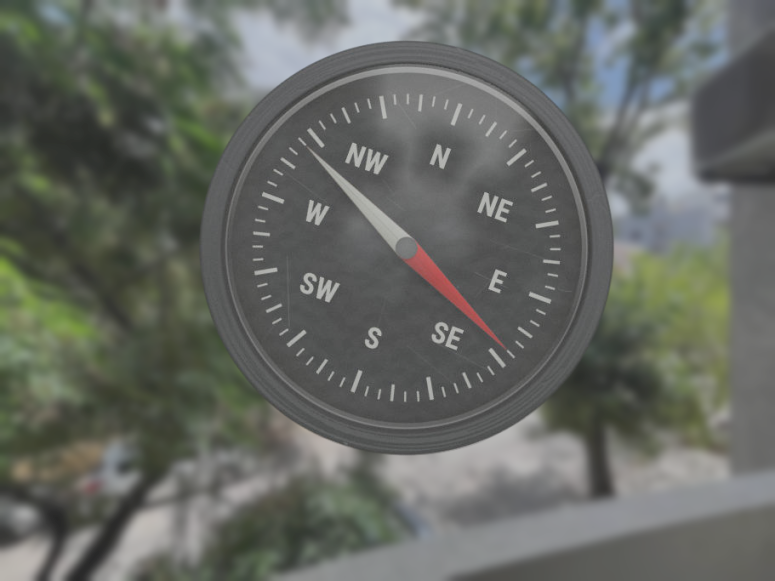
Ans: ° 115
